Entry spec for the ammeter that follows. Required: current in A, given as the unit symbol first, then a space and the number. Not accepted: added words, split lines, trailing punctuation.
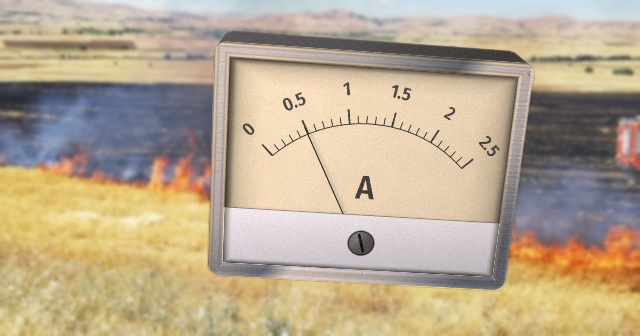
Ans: A 0.5
